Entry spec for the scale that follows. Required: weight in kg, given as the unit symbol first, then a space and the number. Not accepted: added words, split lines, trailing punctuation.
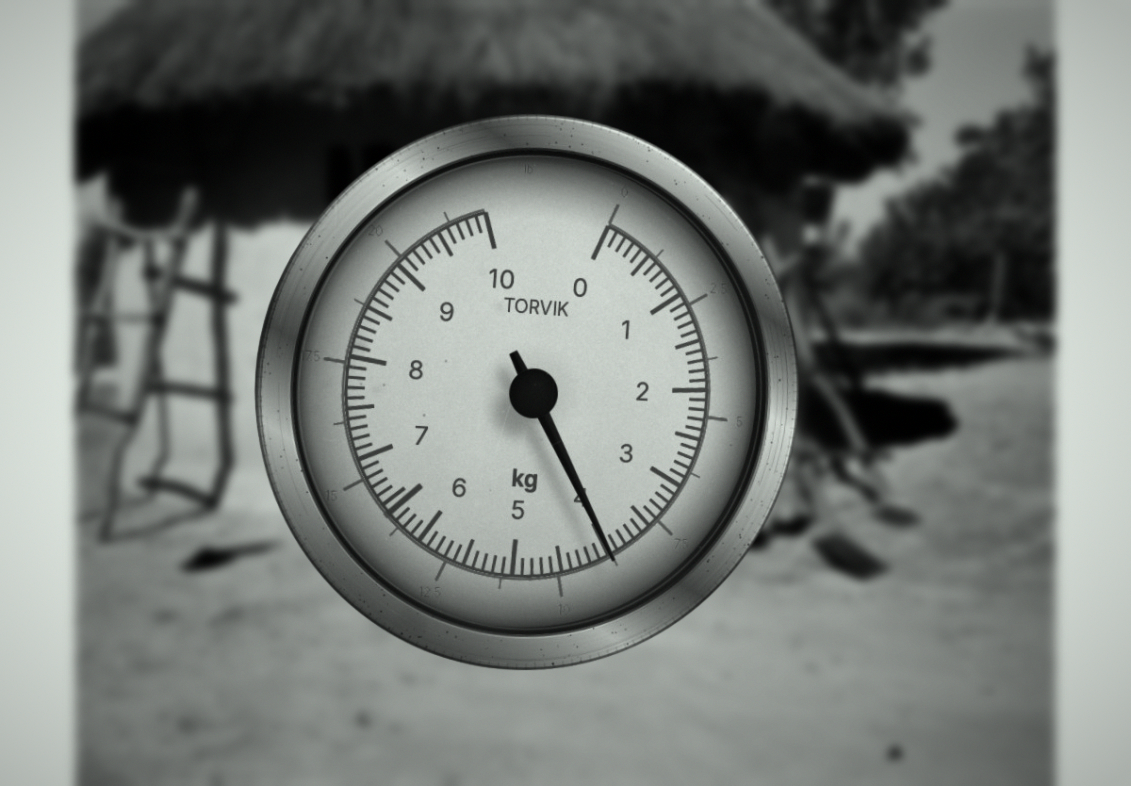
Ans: kg 4
